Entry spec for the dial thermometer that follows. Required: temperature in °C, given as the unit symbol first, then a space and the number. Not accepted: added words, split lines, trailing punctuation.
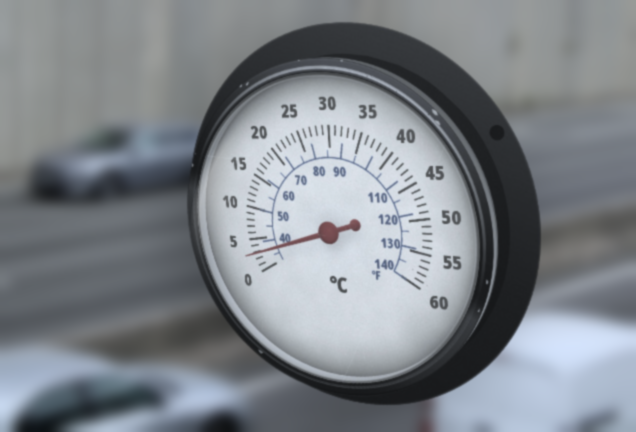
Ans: °C 3
